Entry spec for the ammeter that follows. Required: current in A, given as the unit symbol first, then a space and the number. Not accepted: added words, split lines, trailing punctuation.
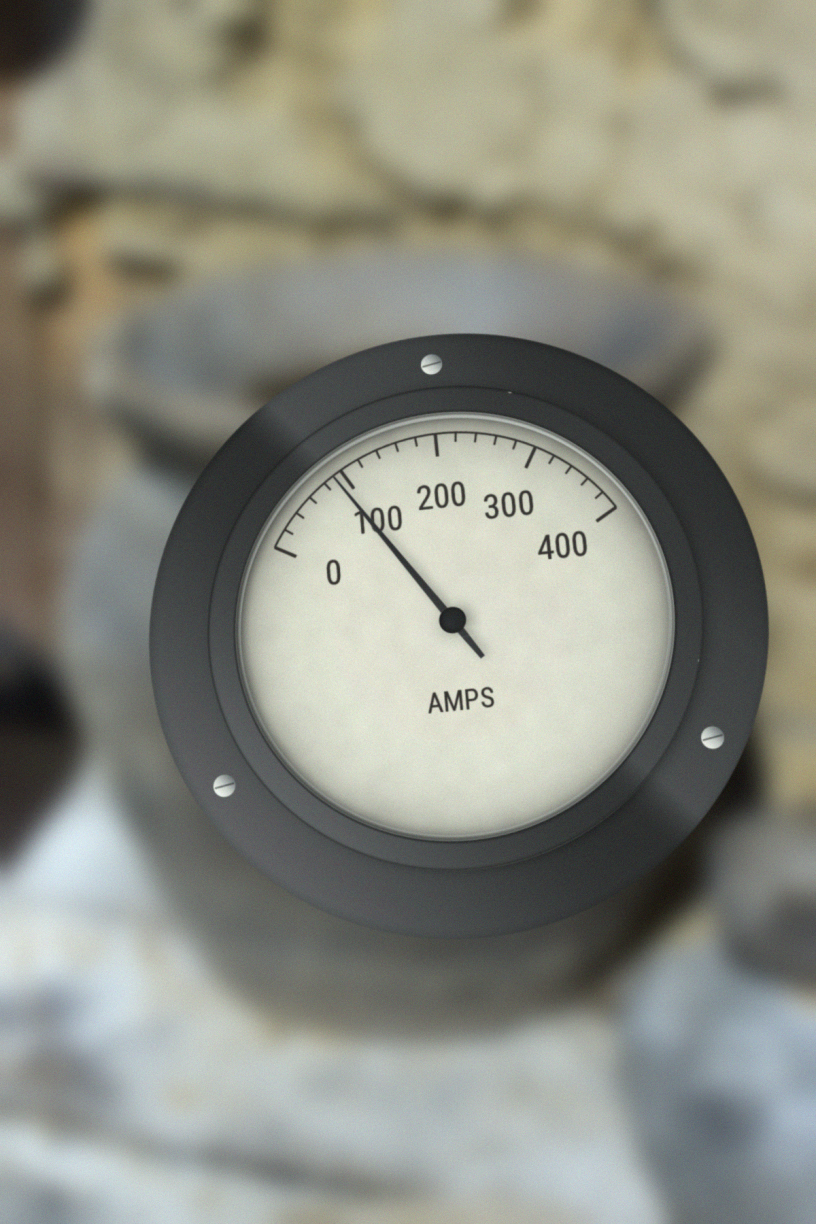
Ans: A 90
